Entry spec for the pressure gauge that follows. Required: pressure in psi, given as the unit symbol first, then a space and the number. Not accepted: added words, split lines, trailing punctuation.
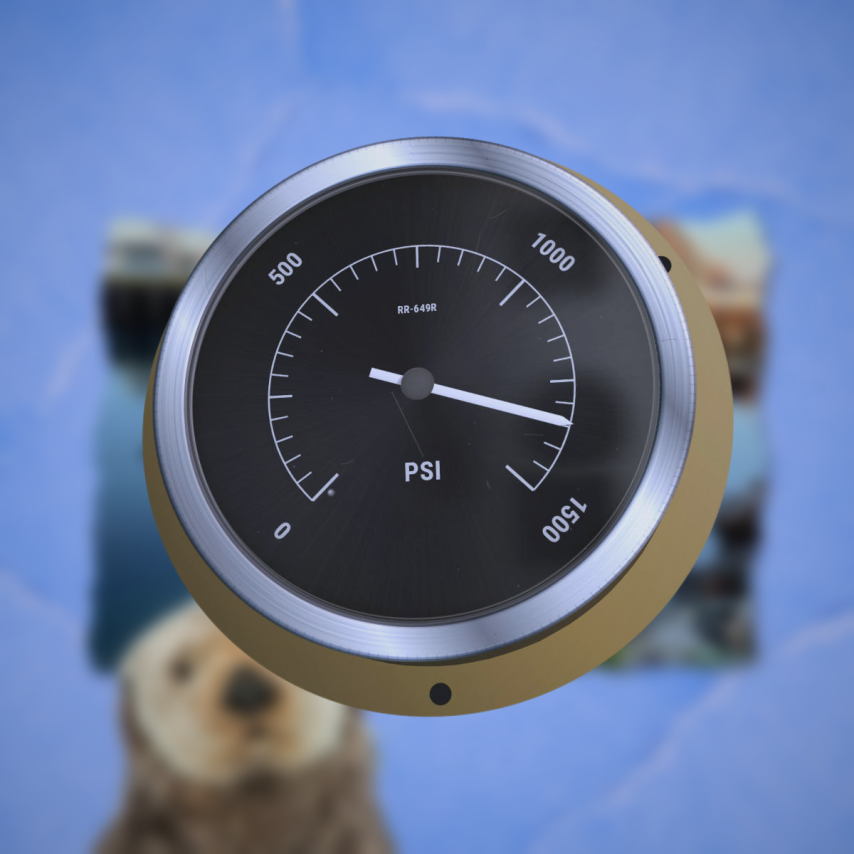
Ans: psi 1350
